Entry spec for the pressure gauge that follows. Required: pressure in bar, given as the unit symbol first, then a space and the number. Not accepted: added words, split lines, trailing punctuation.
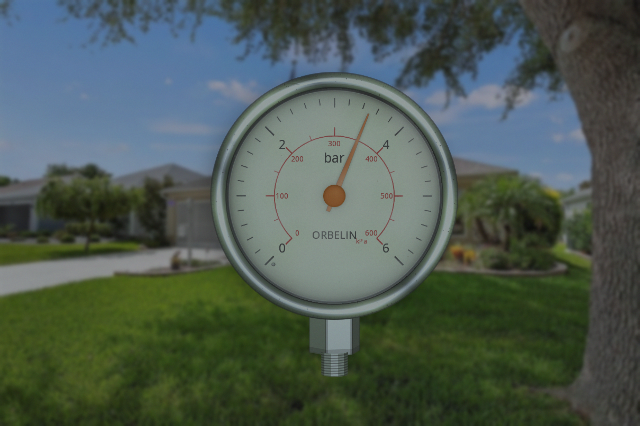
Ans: bar 3.5
